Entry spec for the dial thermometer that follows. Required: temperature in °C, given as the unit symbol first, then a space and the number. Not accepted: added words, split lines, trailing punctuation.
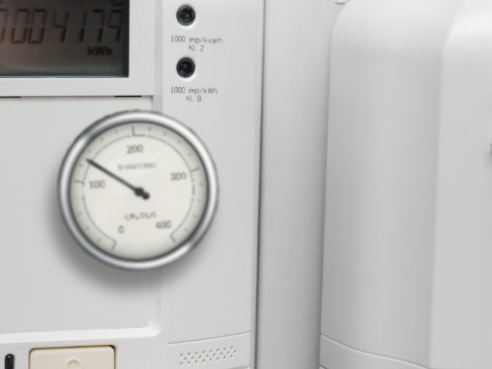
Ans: °C 130
